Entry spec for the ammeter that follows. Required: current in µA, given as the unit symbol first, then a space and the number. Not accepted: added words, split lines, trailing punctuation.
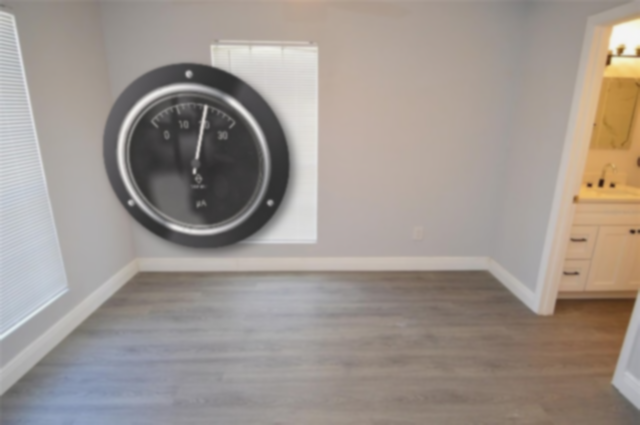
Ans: µA 20
